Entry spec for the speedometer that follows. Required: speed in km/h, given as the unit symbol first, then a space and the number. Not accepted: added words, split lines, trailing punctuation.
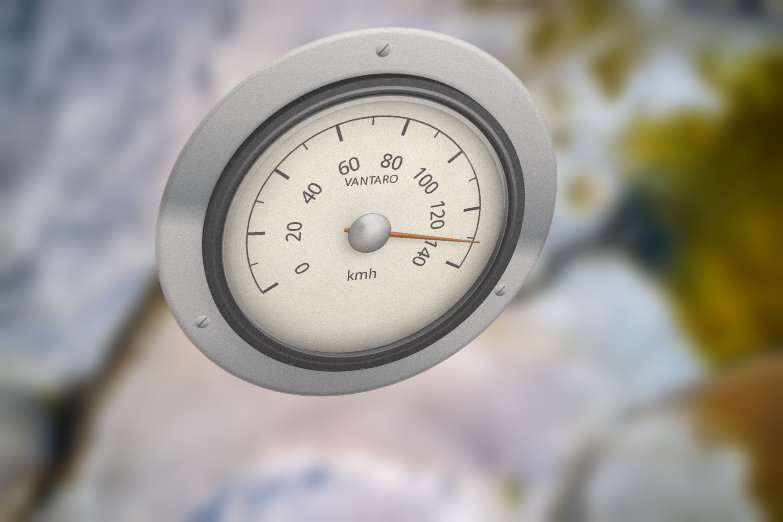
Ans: km/h 130
